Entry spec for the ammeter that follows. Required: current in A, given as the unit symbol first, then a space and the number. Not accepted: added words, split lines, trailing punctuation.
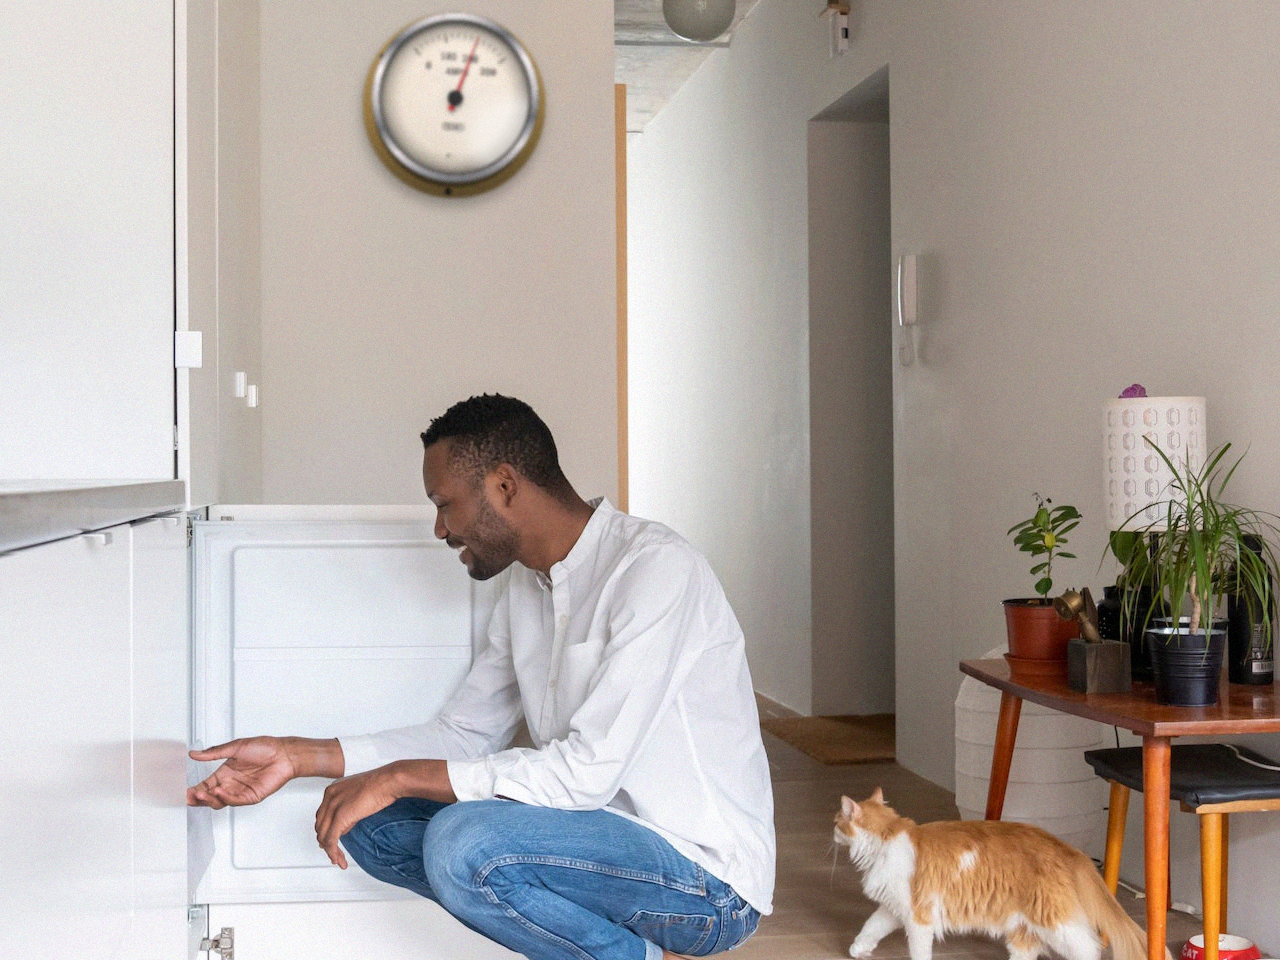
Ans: A 200
